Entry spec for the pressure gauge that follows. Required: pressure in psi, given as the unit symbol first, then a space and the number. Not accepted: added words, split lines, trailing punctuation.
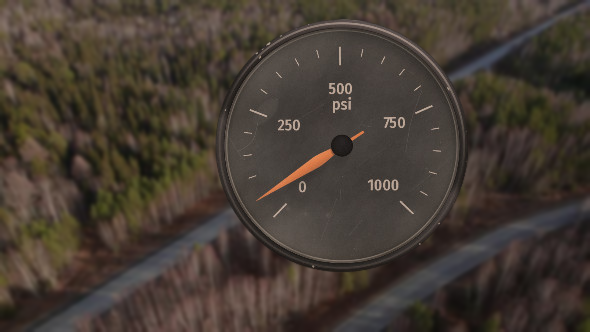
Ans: psi 50
